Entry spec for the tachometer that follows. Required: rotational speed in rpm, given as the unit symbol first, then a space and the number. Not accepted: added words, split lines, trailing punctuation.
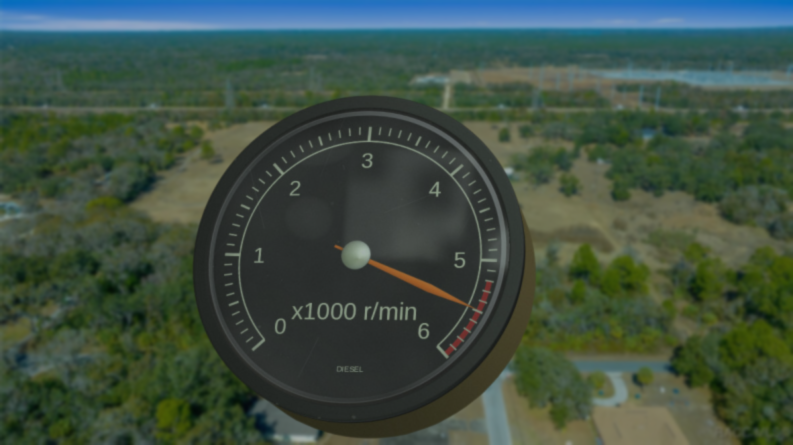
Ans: rpm 5500
